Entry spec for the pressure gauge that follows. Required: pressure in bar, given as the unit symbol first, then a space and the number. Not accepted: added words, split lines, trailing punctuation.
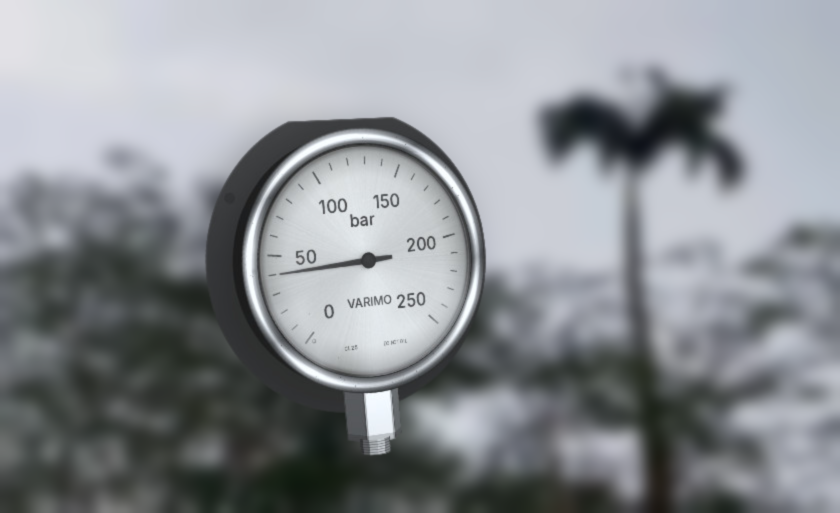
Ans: bar 40
